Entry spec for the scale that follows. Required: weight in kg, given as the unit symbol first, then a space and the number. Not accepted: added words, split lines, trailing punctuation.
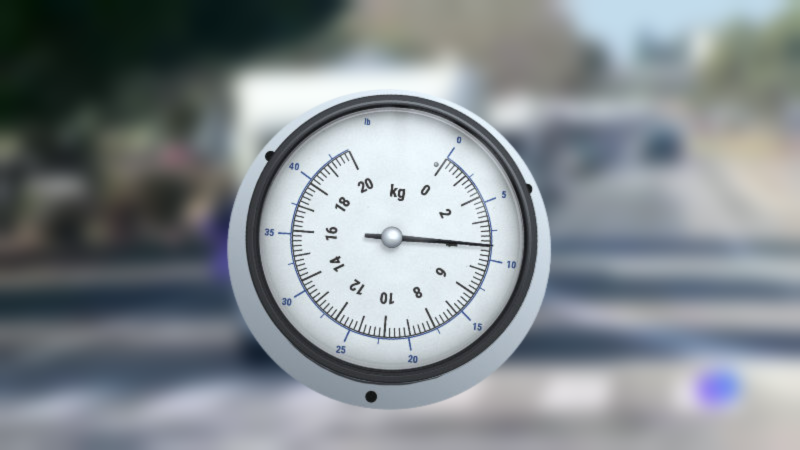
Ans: kg 4
